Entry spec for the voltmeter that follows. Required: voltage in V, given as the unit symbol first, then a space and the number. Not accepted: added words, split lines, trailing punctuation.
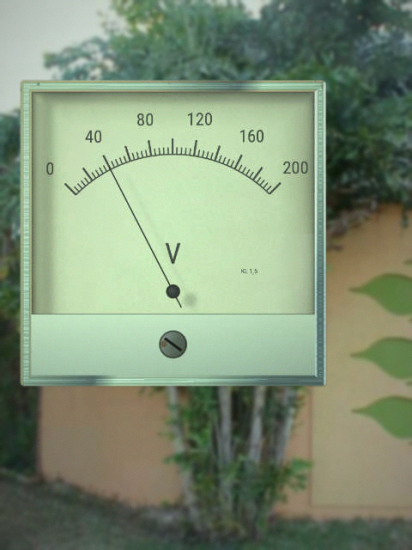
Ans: V 40
